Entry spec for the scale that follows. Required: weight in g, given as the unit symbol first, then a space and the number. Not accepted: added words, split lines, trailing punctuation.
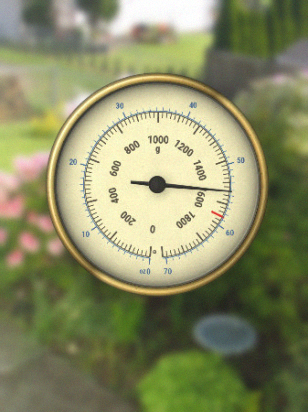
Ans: g 1540
